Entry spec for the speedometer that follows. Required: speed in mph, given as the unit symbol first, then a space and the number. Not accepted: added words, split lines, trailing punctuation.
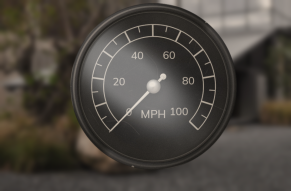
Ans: mph 0
